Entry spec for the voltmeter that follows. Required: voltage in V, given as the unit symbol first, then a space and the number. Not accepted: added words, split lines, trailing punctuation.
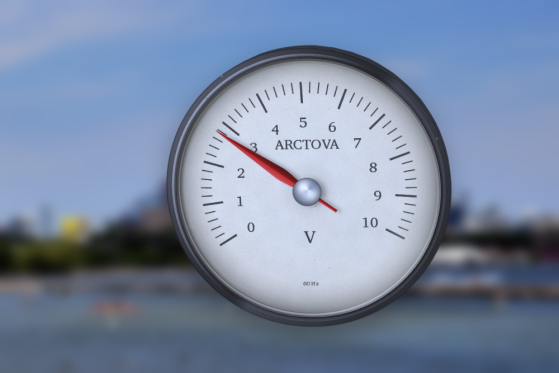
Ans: V 2.8
